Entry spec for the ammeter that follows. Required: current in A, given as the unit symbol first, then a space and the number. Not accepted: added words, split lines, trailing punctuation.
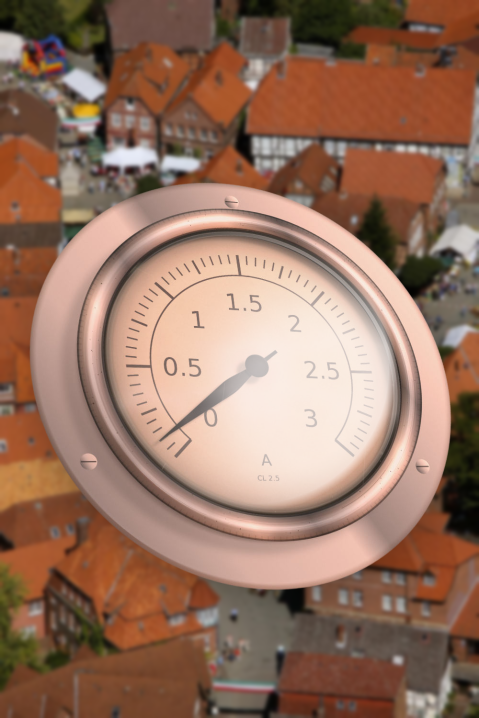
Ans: A 0.1
